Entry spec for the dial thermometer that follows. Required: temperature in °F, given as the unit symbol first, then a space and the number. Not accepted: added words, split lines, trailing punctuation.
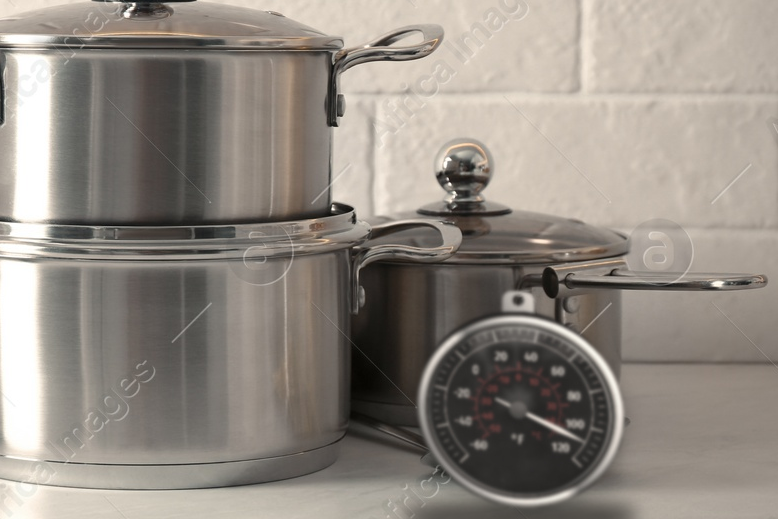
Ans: °F 108
